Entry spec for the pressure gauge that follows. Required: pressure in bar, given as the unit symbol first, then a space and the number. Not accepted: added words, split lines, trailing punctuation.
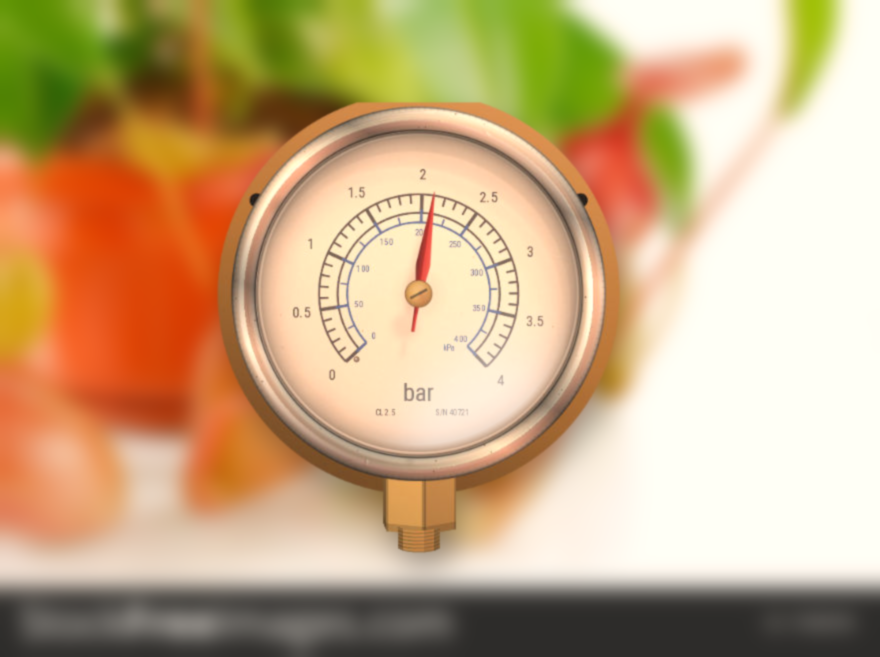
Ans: bar 2.1
